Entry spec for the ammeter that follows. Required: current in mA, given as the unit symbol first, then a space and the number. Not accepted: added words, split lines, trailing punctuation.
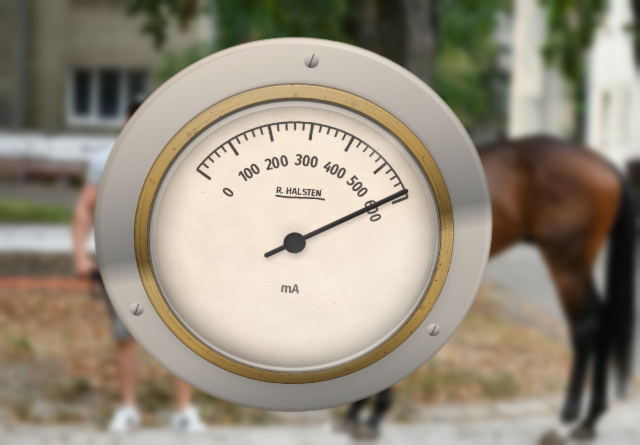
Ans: mA 580
